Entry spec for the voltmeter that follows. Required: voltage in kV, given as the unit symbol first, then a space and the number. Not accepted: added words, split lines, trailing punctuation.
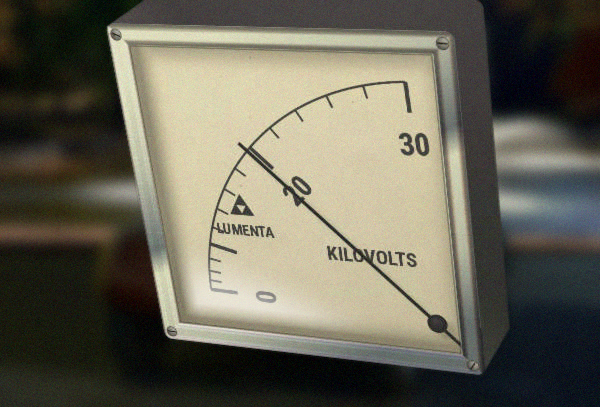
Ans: kV 20
